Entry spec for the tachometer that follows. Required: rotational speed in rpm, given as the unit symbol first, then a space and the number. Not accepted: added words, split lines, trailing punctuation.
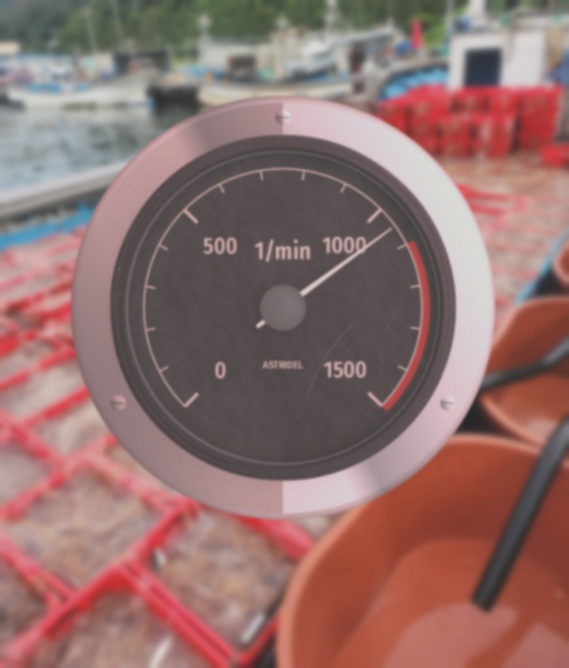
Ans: rpm 1050
